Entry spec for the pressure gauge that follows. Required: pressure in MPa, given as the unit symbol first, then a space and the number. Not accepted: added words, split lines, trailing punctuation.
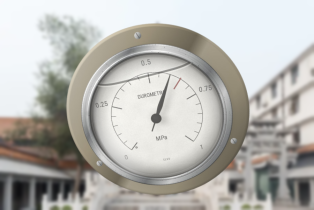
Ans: MPa 0.6
